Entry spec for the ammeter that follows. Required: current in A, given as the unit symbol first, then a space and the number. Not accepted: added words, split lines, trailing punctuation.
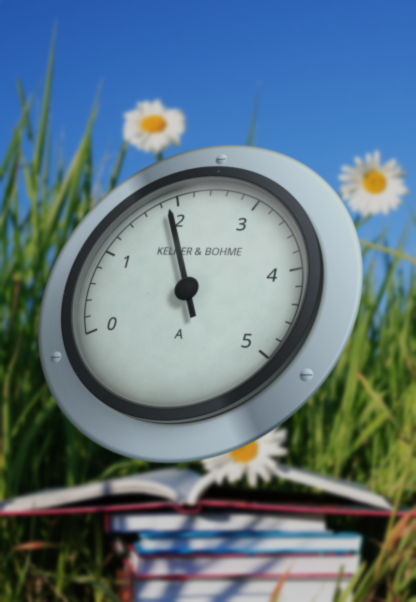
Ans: A 1.9
